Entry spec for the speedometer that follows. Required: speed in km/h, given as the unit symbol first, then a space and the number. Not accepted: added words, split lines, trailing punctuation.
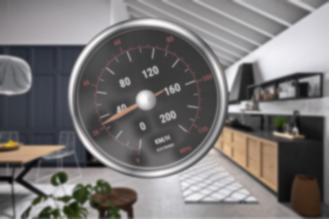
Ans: km/h 35
